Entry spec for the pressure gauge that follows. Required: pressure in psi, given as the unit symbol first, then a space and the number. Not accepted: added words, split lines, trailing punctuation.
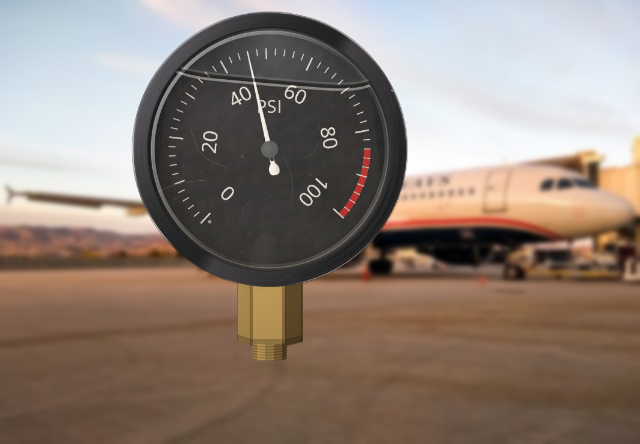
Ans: psi 46
